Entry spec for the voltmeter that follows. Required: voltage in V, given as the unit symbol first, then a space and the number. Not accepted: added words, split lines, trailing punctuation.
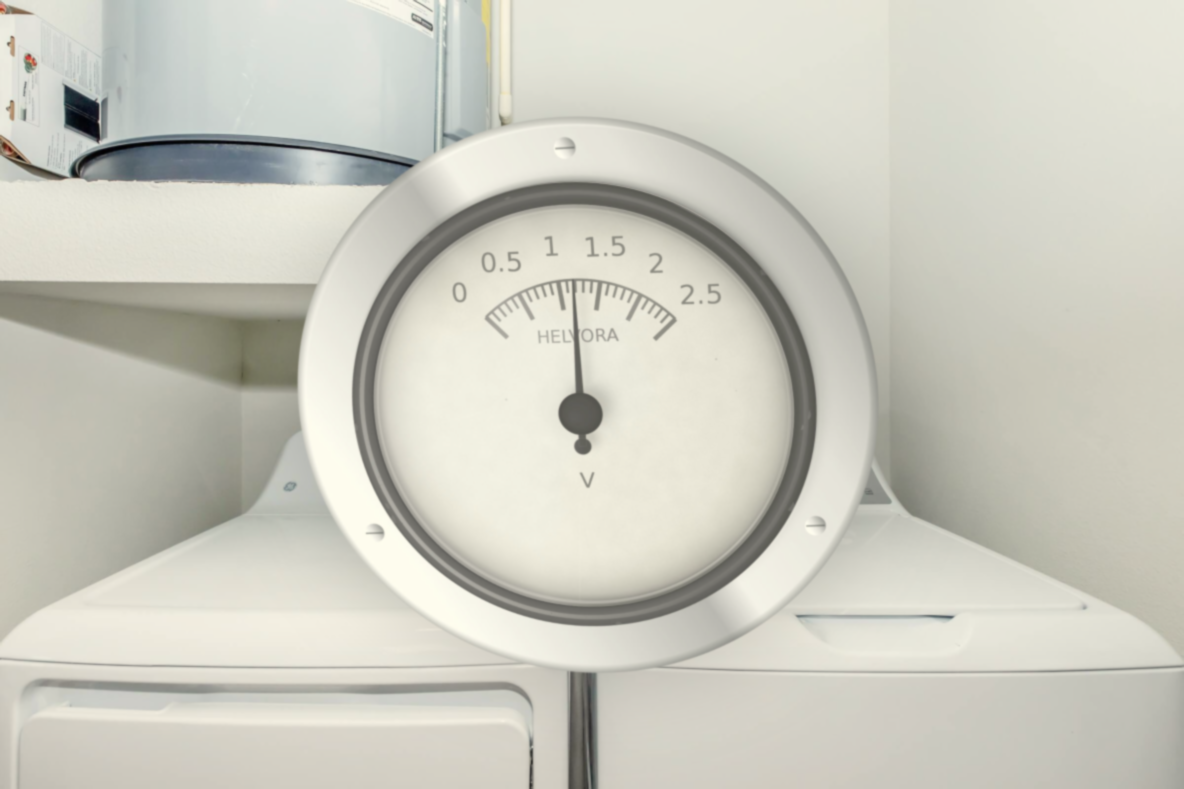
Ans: V 1.2
